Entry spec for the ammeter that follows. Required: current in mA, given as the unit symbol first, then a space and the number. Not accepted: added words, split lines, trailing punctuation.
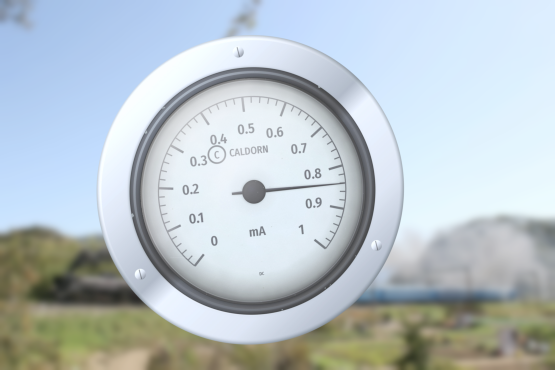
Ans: mA 0.84
